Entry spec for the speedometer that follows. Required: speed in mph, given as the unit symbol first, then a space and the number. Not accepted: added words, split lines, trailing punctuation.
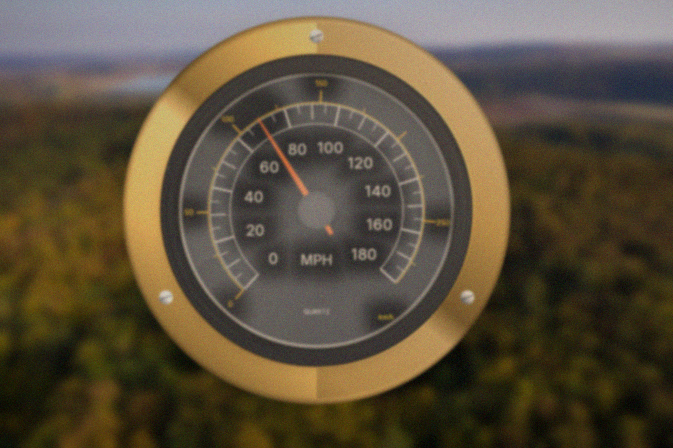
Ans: mph 70
